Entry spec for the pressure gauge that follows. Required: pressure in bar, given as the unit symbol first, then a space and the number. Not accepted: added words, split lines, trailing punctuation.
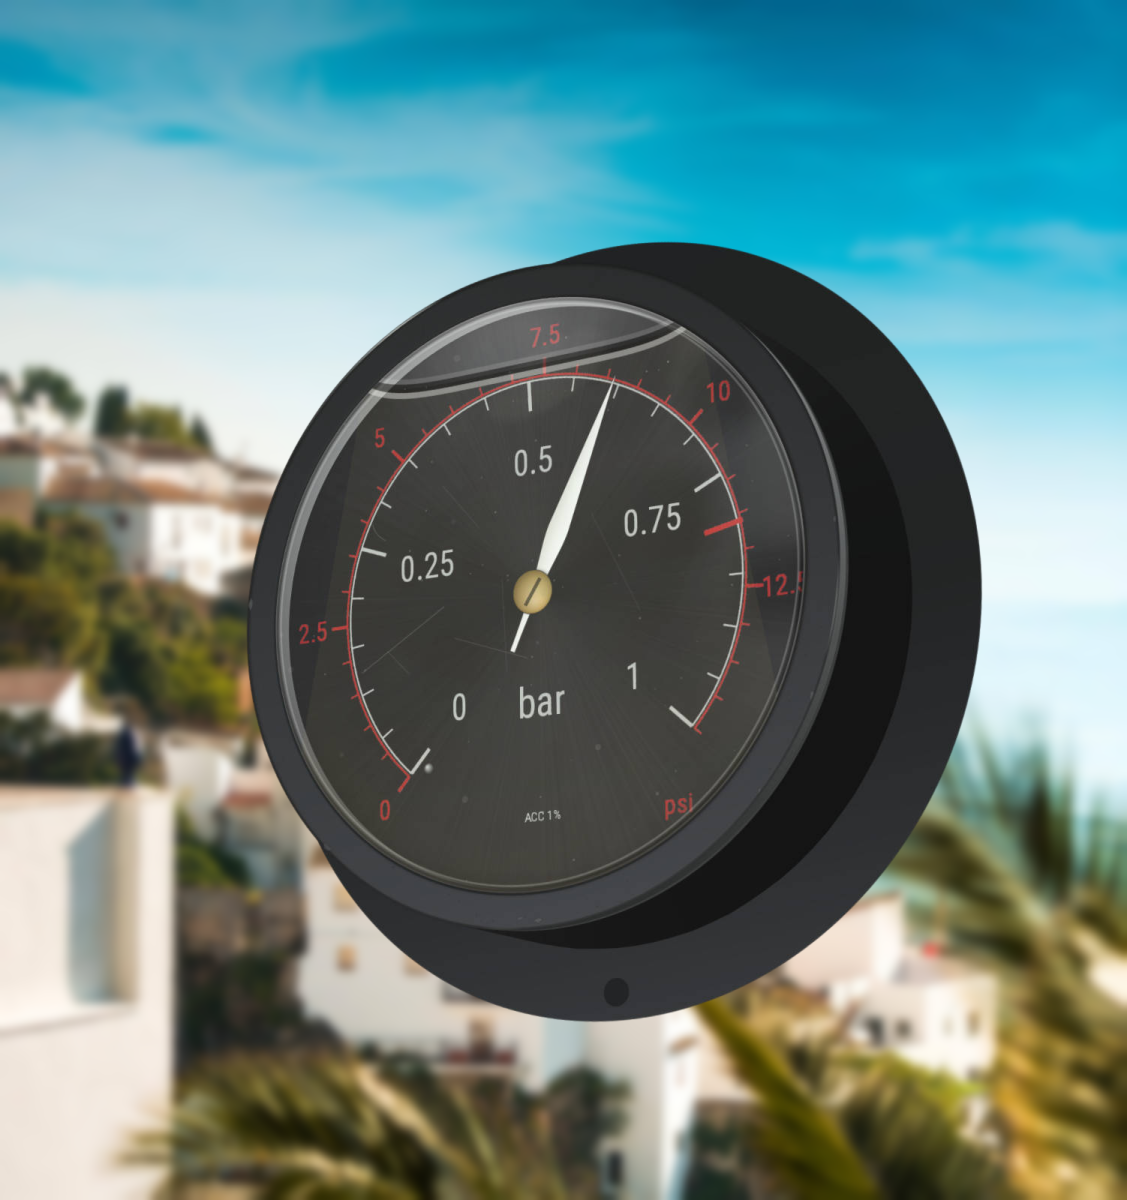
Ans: bar 0.6
